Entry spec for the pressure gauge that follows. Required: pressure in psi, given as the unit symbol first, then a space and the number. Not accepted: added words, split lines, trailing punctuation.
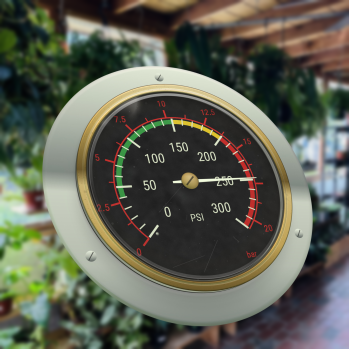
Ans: psi 250
